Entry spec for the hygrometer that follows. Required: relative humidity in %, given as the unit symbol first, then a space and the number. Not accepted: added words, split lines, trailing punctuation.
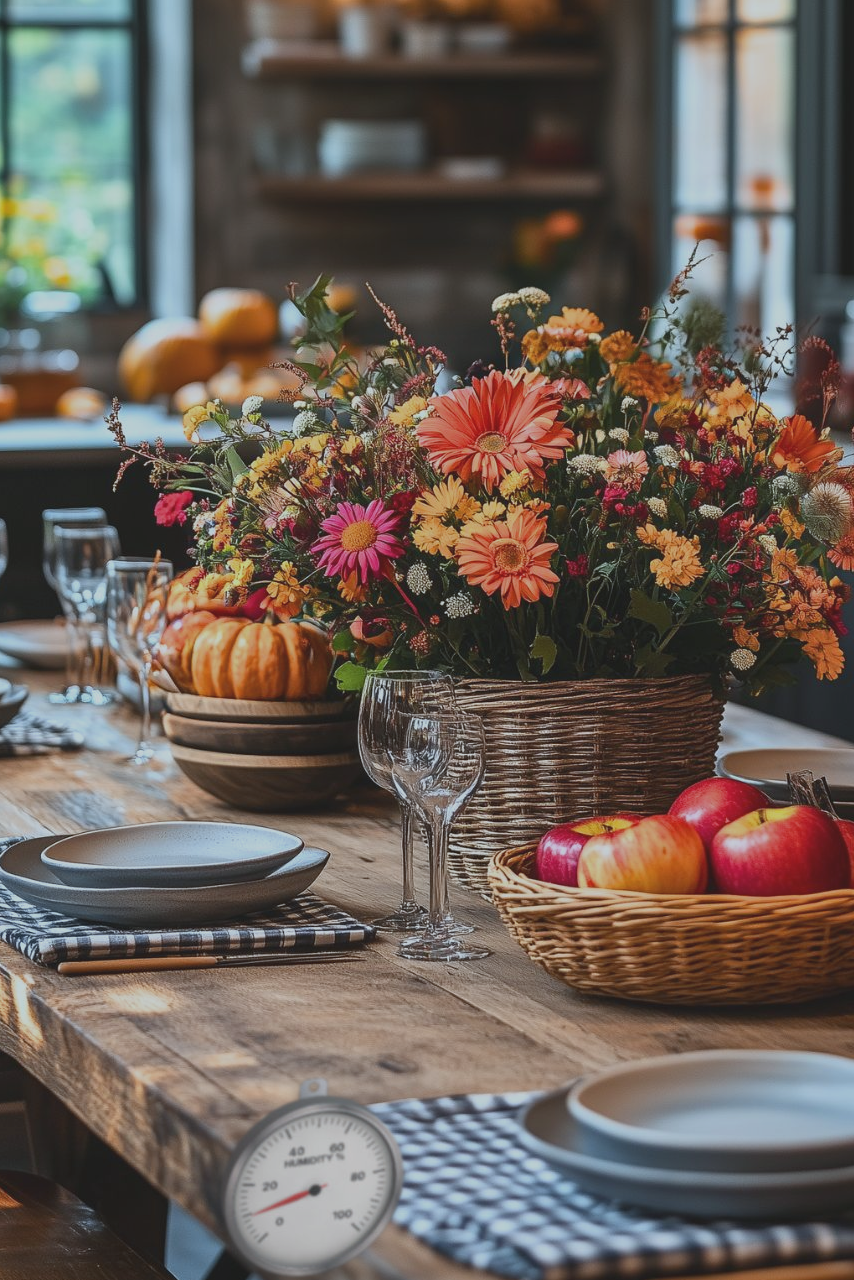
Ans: % 10
